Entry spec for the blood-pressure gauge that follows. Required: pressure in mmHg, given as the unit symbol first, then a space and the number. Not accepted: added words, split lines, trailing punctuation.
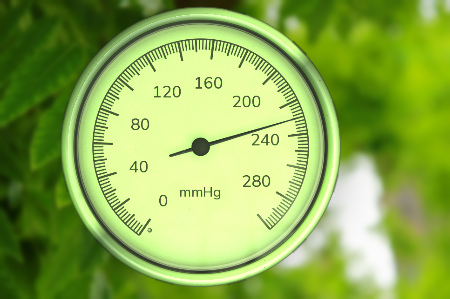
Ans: mmHg 230
